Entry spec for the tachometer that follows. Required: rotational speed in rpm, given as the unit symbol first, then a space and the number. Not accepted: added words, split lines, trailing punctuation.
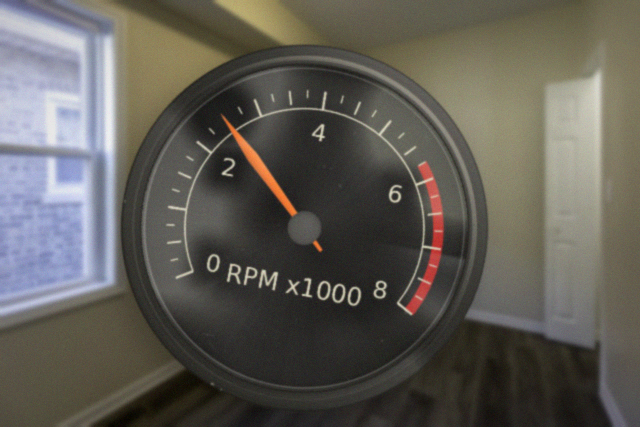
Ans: rpm 2500
